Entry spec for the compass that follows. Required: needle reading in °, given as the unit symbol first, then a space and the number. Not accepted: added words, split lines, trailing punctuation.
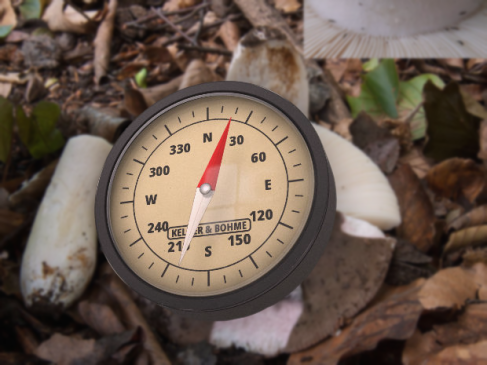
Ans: ° 20
